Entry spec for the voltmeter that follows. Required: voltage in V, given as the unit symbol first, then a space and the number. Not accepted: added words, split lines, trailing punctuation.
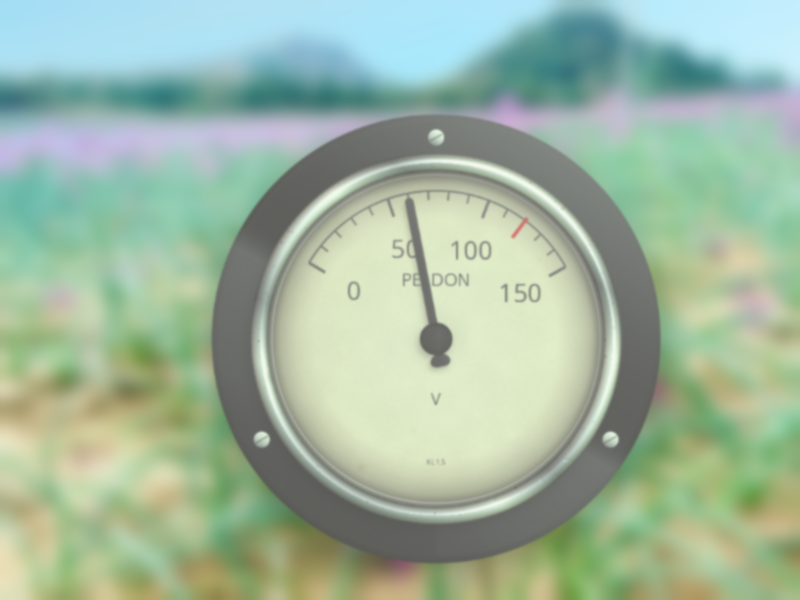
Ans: V 60
